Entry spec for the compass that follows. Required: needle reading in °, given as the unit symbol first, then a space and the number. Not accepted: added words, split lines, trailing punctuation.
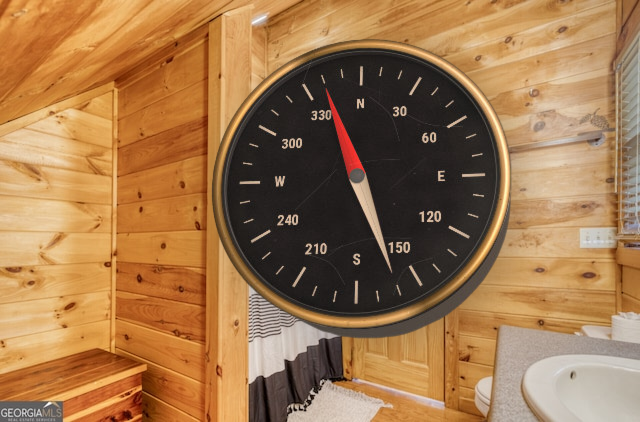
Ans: ° 340
